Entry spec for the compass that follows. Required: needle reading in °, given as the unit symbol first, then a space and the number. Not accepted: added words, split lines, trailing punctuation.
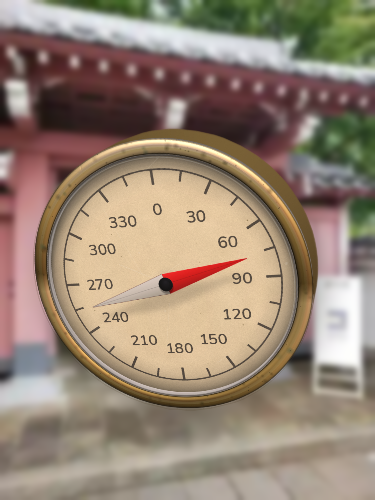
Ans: ° 75
